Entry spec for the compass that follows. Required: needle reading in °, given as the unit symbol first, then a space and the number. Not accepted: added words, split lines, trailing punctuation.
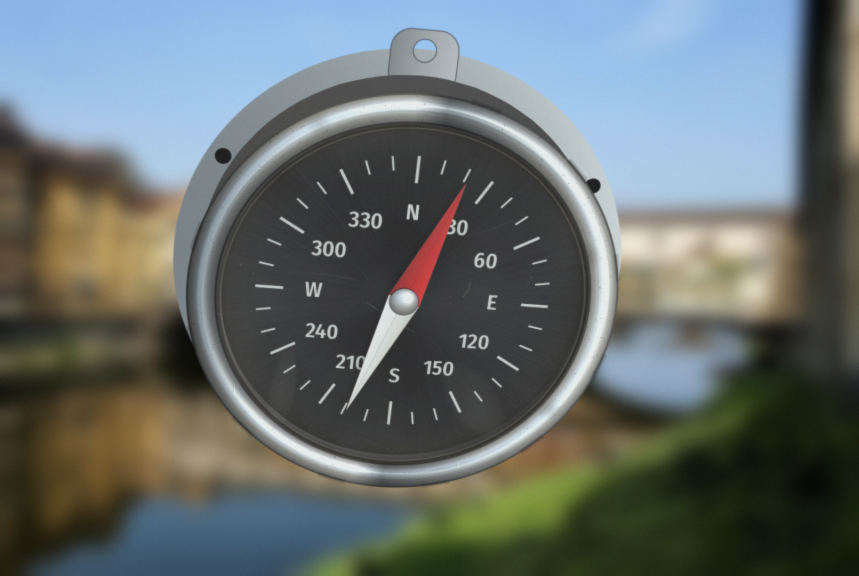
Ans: ° 20
